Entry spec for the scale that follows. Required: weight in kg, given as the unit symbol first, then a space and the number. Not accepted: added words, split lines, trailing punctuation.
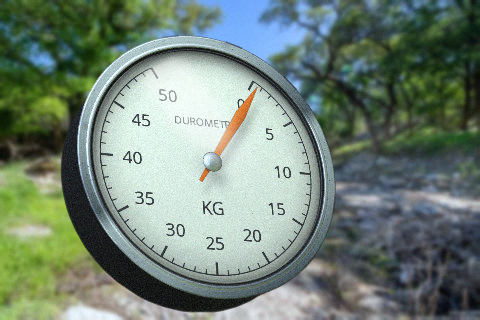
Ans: kg 0.5
